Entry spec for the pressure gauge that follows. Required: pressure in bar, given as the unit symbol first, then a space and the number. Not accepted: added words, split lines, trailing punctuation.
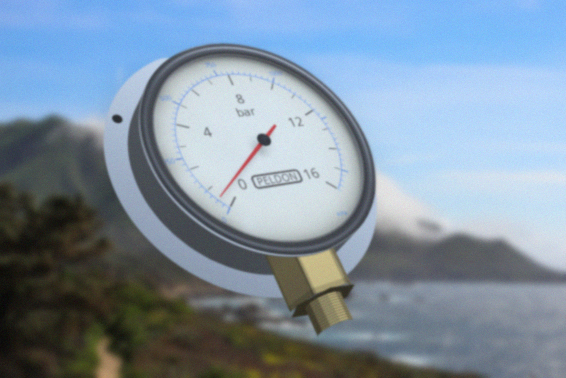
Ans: bar 0.5
